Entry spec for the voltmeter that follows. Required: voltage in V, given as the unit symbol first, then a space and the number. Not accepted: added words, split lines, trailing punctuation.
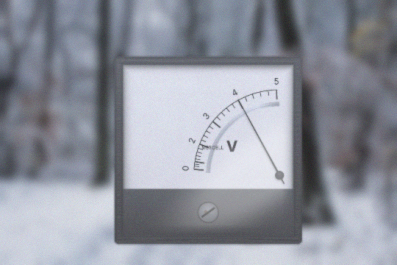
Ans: V 4
